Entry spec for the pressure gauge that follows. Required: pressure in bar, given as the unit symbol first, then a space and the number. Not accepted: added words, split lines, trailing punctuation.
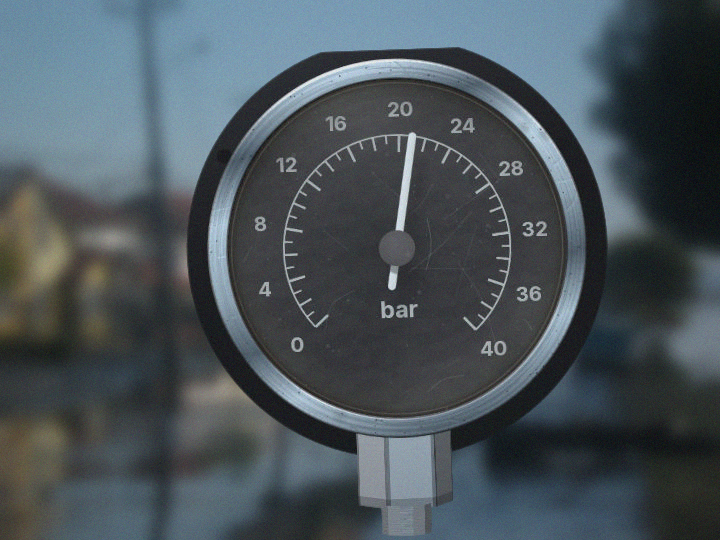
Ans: bar 21
